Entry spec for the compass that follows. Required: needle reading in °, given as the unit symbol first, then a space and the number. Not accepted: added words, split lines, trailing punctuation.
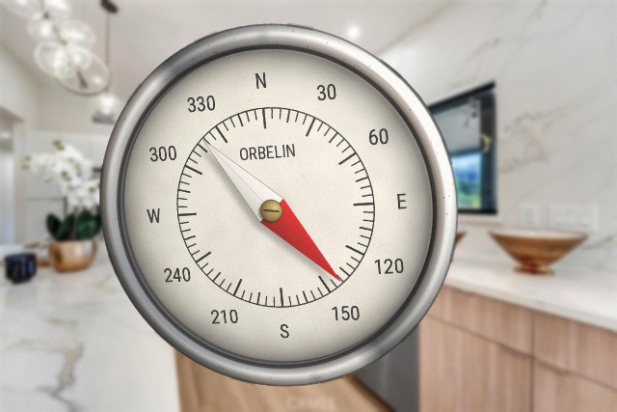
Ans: ° 140
